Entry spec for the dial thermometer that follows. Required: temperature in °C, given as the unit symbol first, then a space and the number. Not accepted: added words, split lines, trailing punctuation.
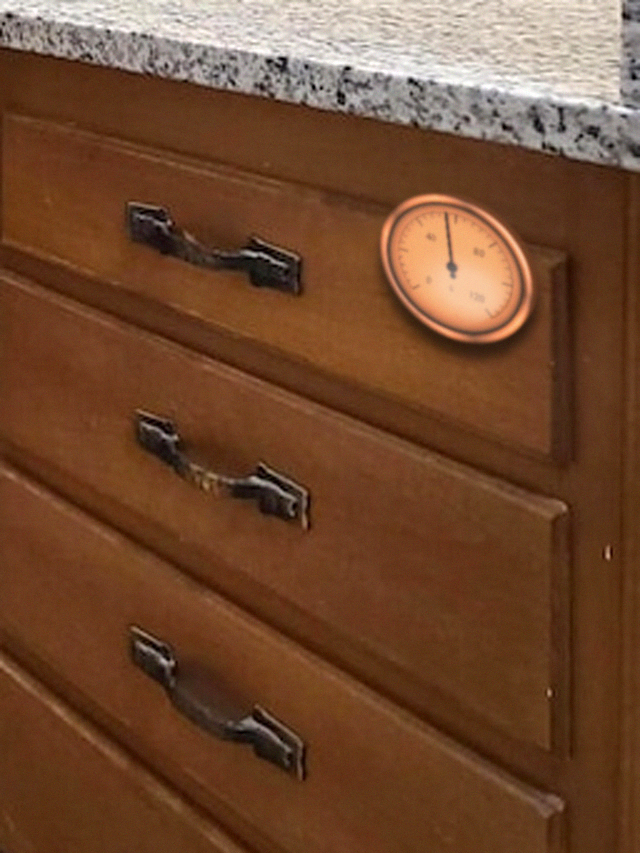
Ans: °C 56
